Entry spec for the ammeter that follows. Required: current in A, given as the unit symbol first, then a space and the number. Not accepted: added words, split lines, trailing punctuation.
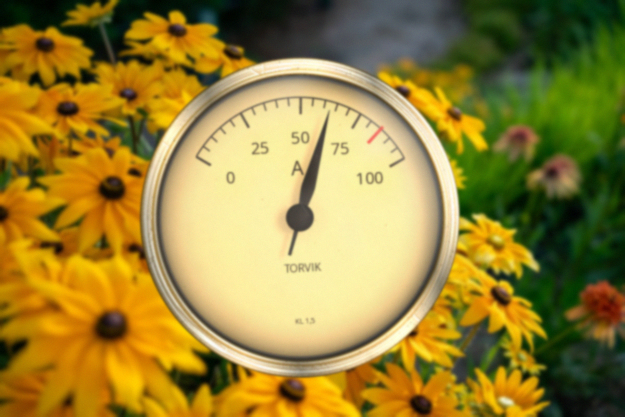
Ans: A 62.5
